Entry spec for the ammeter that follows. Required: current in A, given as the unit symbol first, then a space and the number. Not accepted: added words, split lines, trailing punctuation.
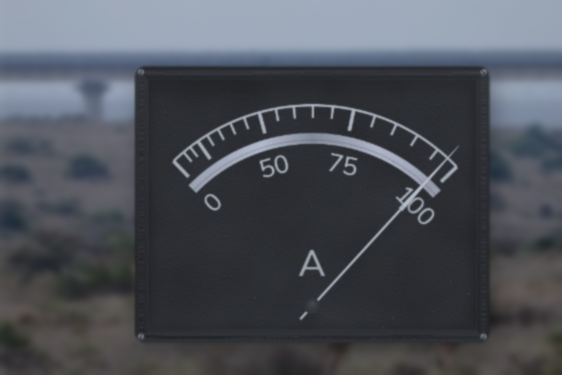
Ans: A 97.5
